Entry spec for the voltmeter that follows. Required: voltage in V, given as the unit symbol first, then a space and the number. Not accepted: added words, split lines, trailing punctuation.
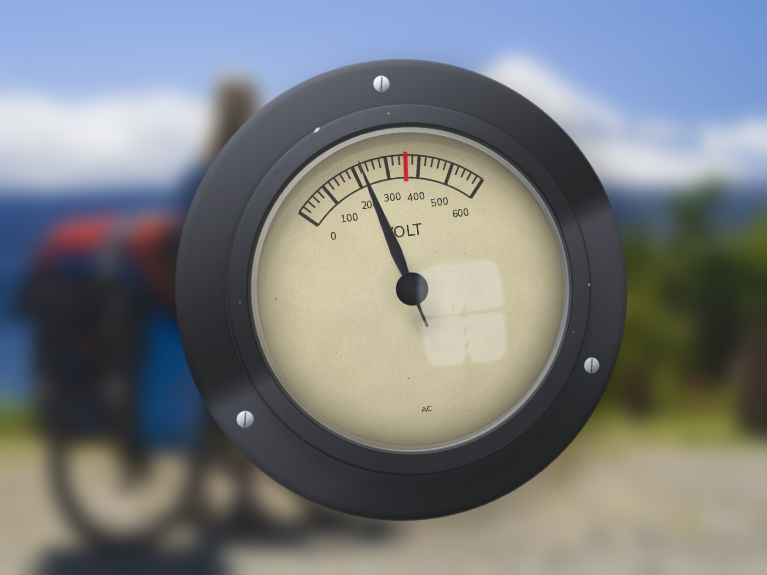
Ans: V 220
